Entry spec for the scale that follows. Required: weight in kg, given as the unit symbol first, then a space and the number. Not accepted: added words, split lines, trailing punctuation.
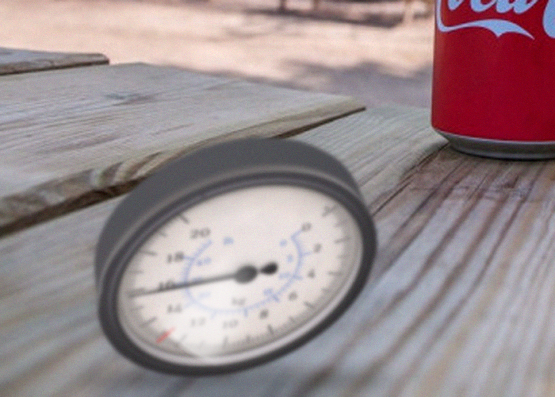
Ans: kg 16
